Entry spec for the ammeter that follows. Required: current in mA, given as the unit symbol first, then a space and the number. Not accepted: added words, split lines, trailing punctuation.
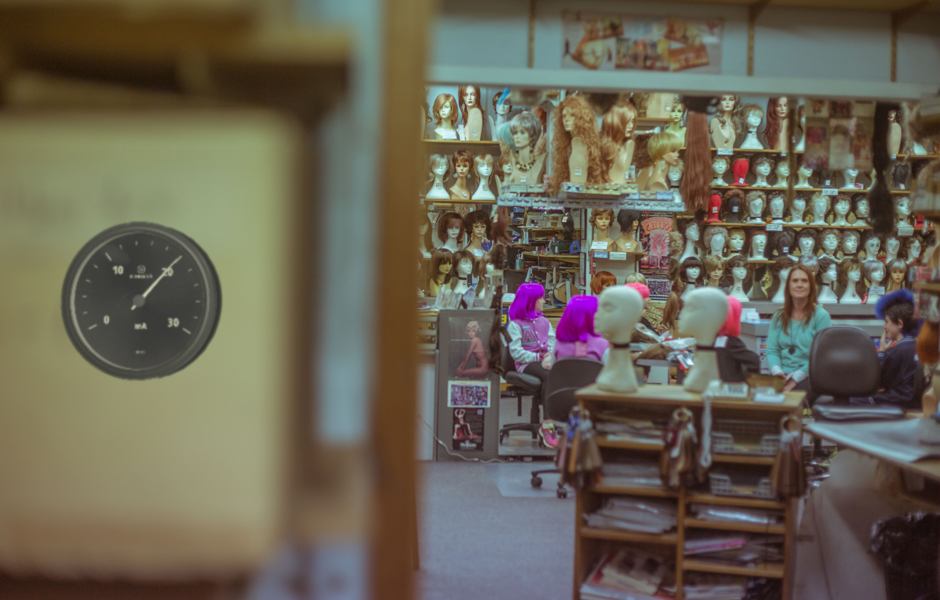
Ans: mA 20
